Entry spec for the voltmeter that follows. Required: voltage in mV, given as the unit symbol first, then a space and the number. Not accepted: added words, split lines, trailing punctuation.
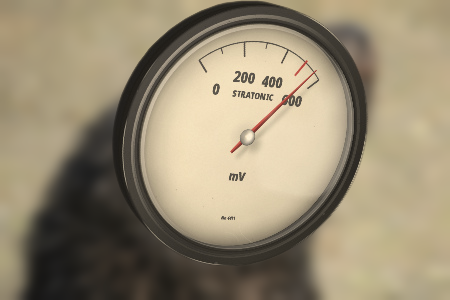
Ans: mV 550
